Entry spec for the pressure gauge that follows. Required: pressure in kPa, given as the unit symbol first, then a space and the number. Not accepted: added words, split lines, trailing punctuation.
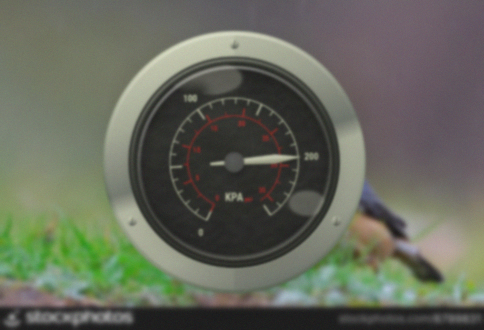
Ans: kPa 200
